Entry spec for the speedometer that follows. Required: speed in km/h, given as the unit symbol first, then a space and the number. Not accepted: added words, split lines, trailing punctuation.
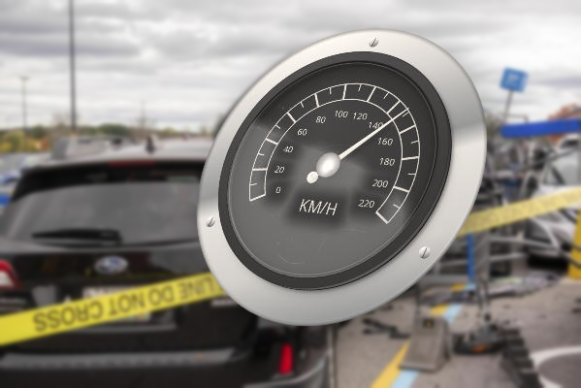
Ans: km/h 150
